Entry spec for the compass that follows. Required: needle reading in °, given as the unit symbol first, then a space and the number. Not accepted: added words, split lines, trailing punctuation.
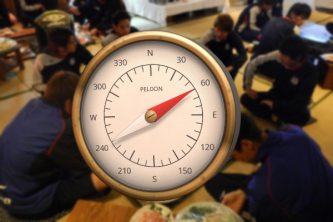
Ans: ° 60
